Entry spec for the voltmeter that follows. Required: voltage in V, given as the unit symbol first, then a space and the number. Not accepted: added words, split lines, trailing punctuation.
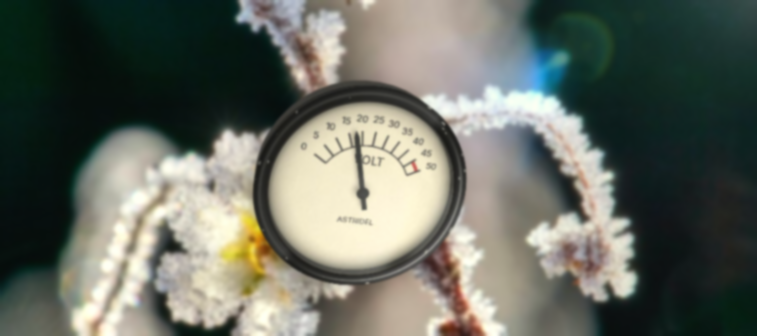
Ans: V 17.5
